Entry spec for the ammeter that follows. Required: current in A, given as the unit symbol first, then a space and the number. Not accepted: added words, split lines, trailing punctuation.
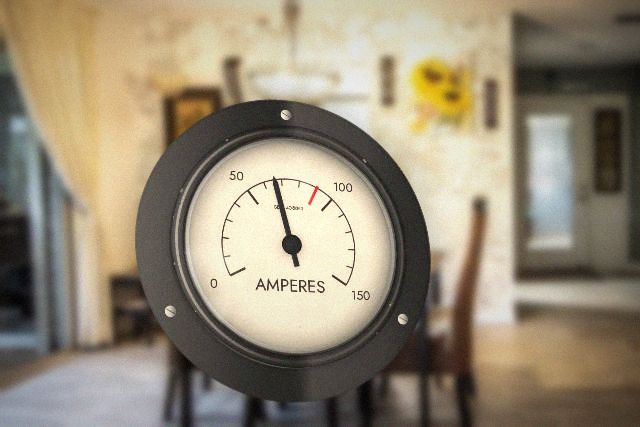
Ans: A 65
